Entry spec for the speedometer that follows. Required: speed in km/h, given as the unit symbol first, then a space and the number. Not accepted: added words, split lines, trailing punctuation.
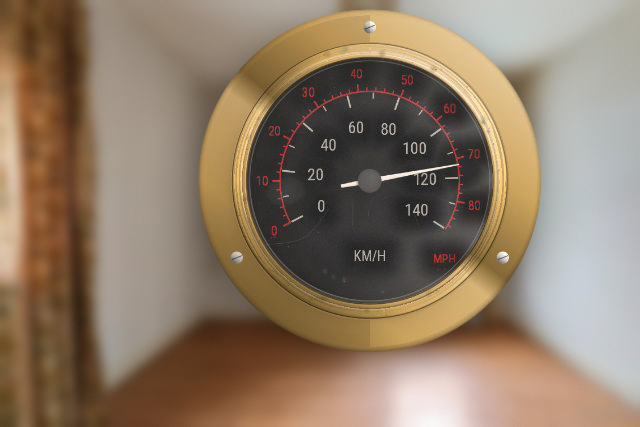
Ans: km/h 115
